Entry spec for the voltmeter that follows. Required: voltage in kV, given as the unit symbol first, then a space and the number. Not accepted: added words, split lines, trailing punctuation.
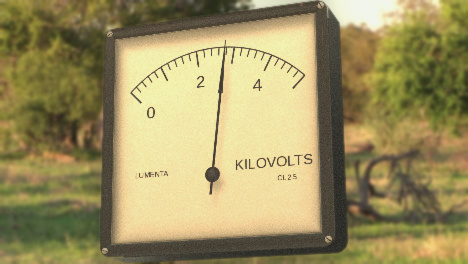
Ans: kV 2.8
